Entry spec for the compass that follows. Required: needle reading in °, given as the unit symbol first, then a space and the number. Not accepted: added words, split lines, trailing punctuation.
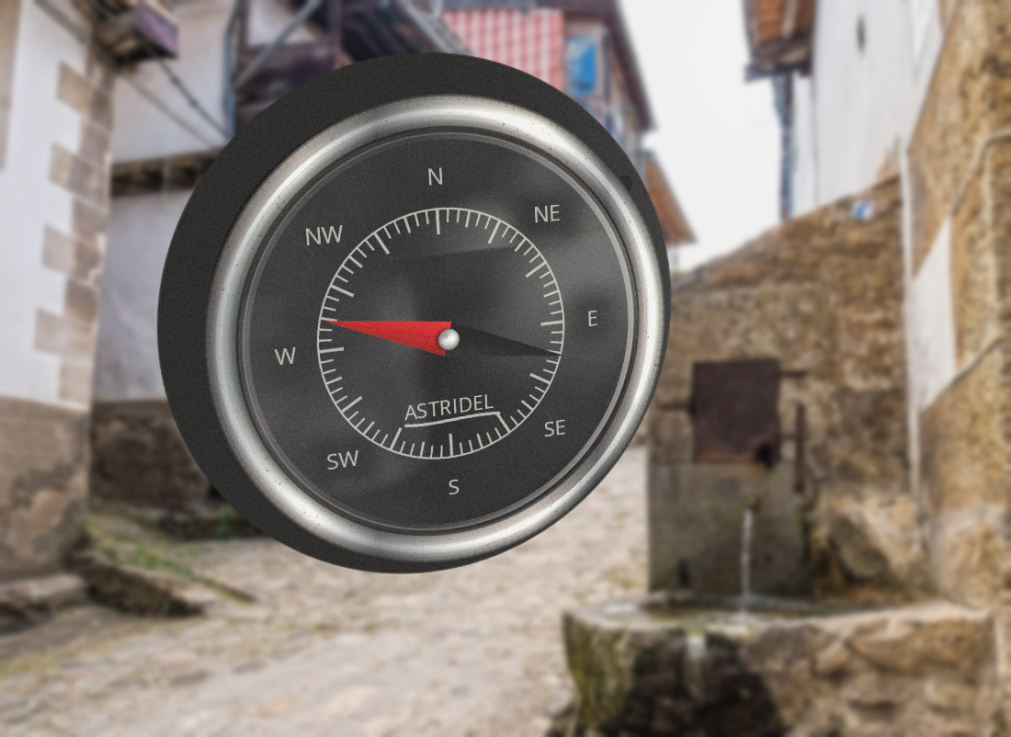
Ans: ° 285
